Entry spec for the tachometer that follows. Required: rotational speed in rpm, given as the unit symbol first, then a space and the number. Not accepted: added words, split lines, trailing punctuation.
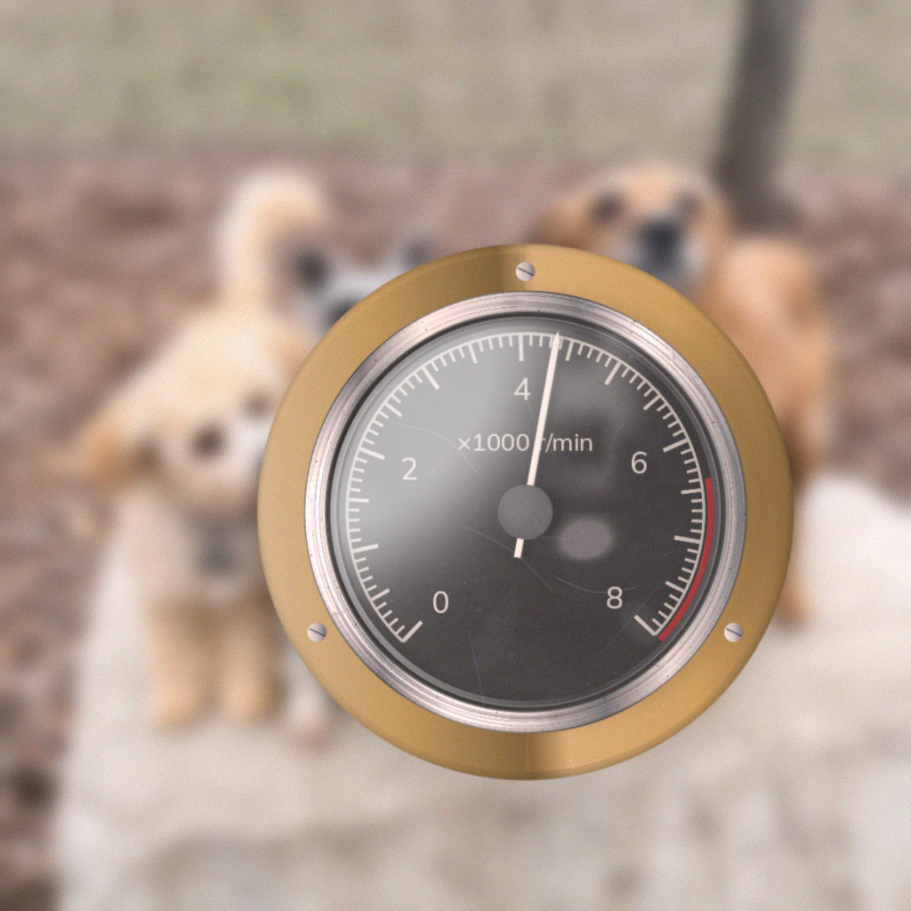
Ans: rpm 4350
